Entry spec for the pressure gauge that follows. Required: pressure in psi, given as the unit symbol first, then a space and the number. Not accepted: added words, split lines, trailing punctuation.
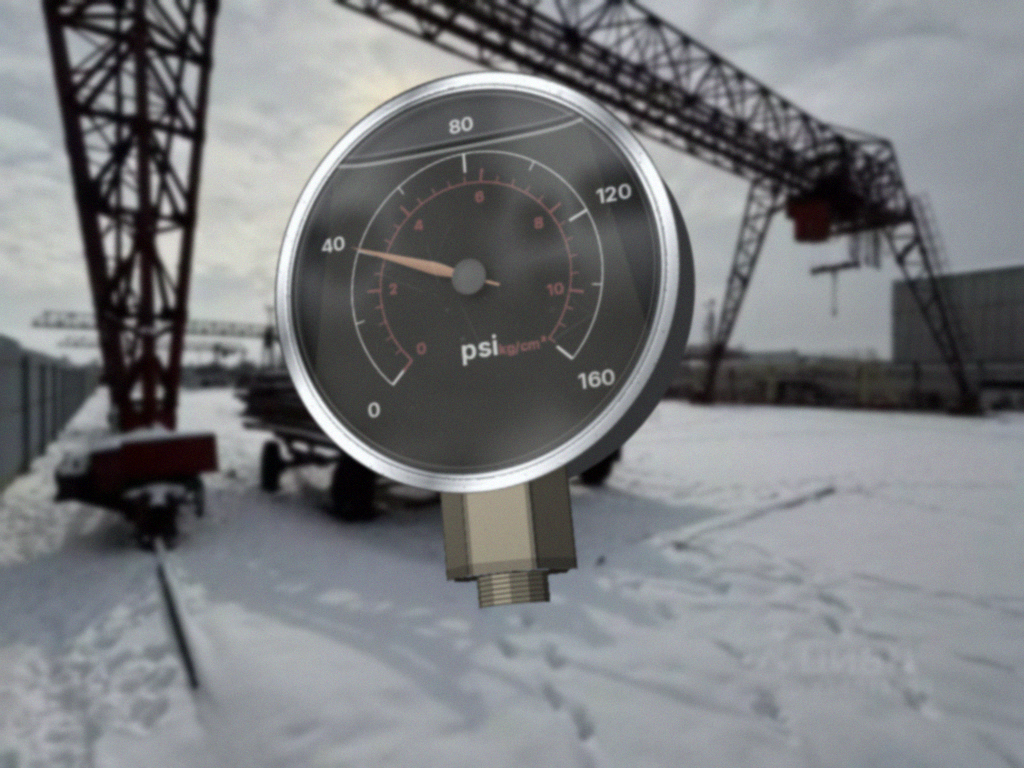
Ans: psi 40
